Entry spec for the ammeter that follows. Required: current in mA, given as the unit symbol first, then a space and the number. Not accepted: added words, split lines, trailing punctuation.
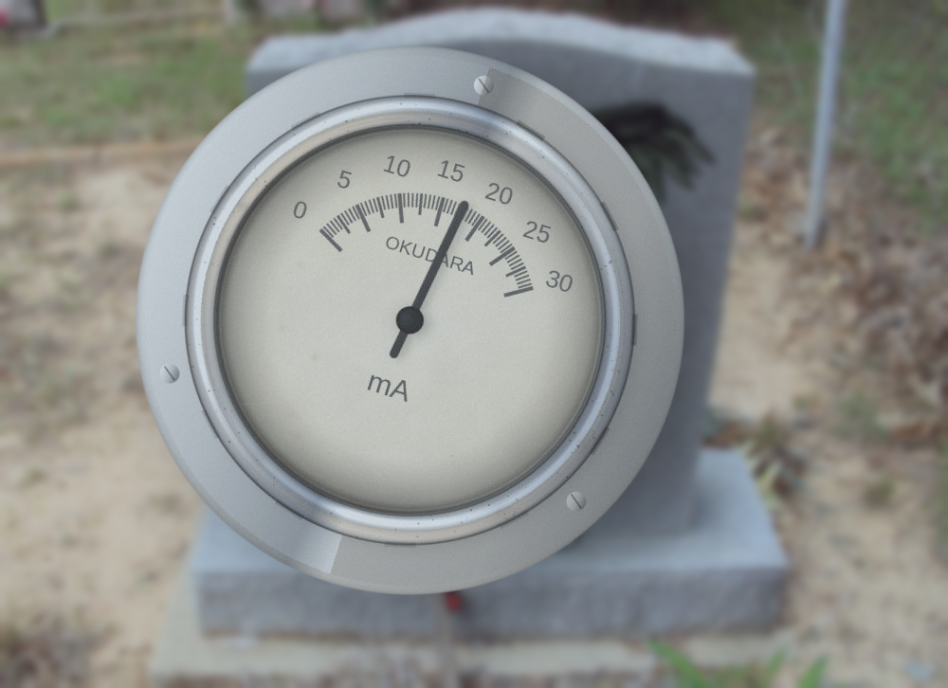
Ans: mA 17.5
